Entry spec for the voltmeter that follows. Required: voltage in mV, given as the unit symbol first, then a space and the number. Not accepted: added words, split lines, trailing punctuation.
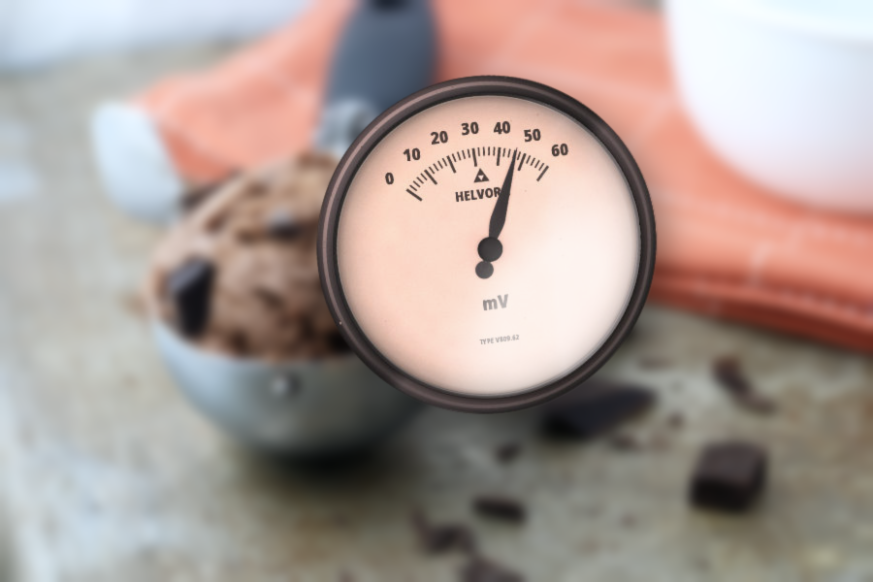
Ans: mV 46
